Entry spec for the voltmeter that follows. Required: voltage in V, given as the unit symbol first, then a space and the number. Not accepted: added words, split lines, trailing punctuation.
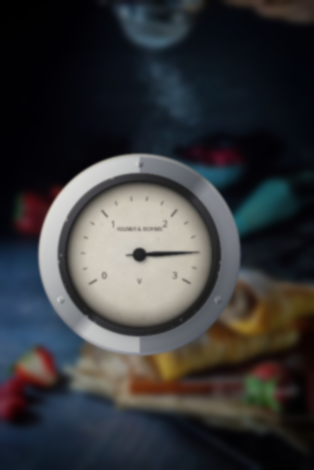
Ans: V 2.6
